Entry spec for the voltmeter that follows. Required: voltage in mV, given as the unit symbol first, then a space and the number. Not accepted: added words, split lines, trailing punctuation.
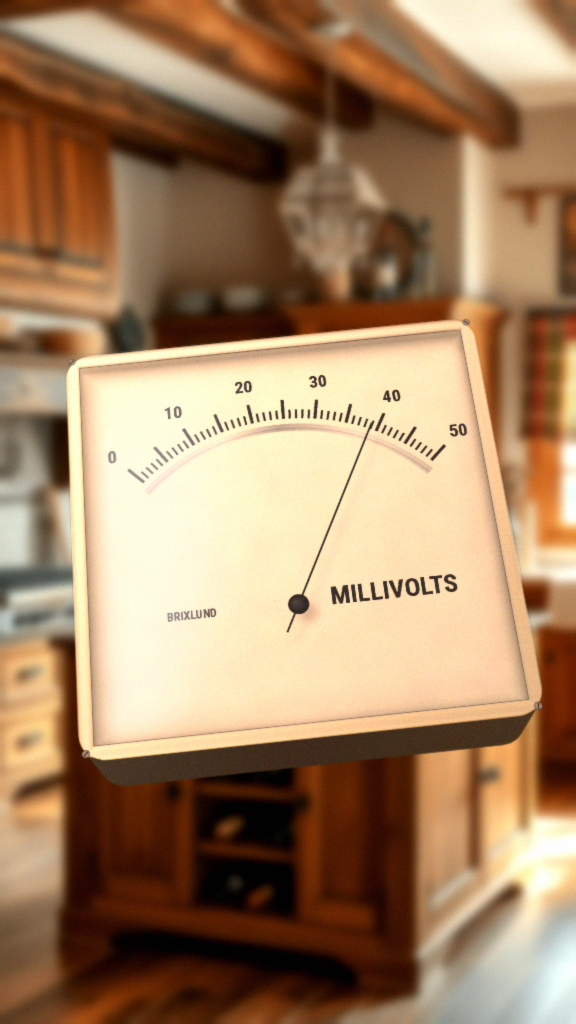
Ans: mV 39
